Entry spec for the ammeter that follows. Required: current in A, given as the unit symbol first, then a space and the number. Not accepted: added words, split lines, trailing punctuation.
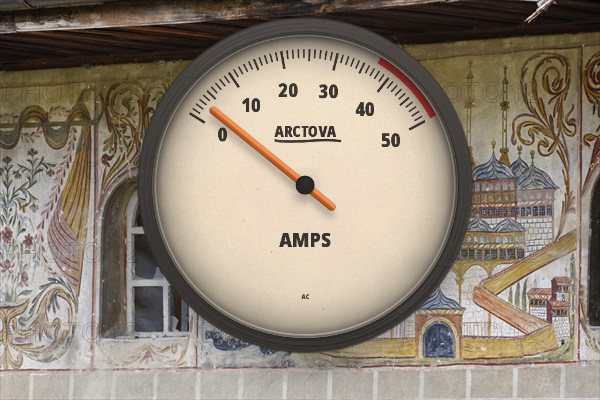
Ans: A 3
